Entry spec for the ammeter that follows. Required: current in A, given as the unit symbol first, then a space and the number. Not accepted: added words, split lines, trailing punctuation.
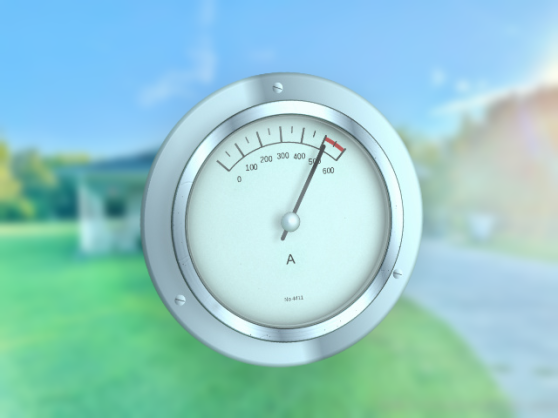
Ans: A 500
